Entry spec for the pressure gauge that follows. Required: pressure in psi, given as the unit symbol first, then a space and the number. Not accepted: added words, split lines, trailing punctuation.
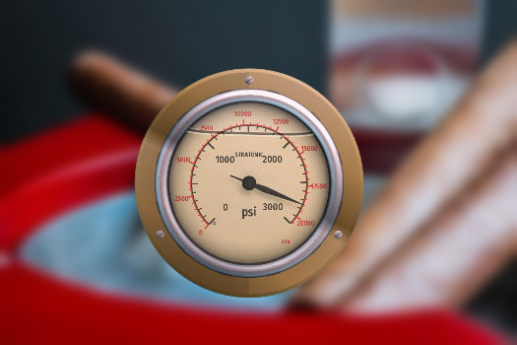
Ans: psi 2750
